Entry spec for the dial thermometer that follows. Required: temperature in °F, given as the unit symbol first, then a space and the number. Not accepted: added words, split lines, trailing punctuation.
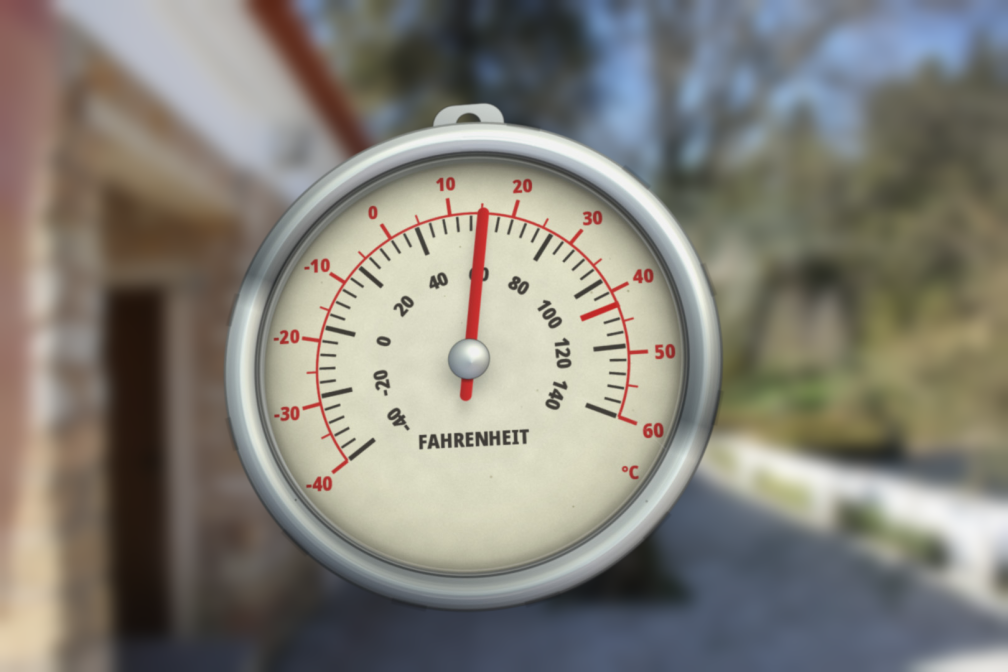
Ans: °F 60
